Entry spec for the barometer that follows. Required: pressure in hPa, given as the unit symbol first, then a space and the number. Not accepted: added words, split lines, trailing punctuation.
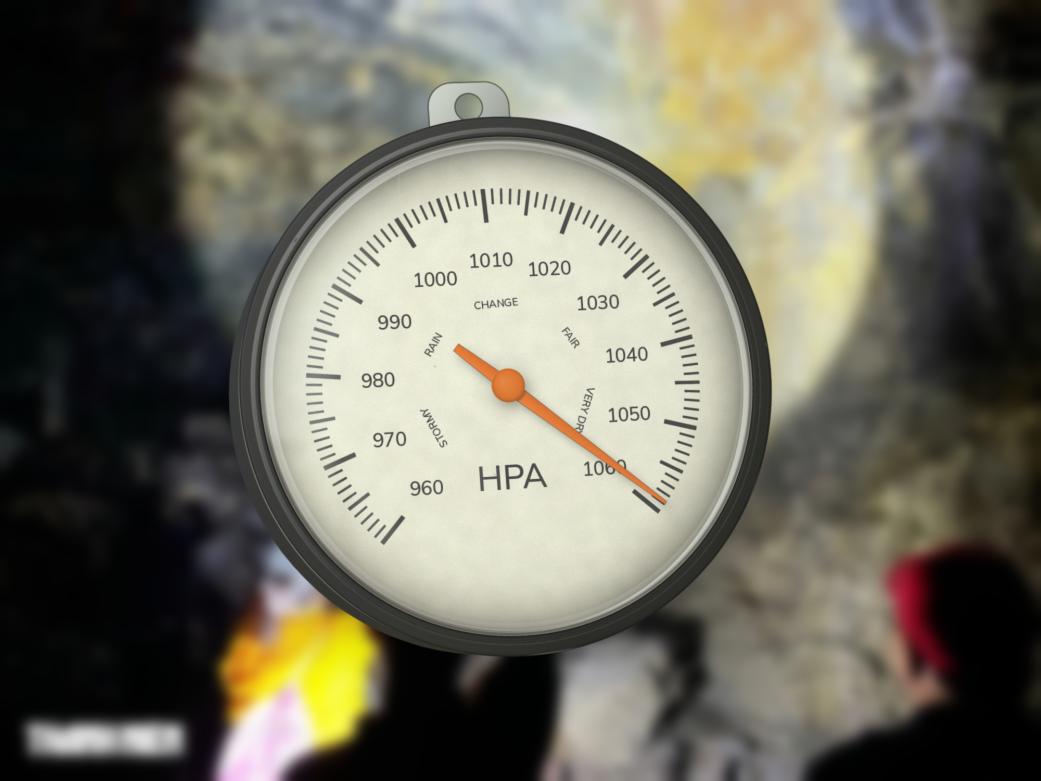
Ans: hPa 1059
